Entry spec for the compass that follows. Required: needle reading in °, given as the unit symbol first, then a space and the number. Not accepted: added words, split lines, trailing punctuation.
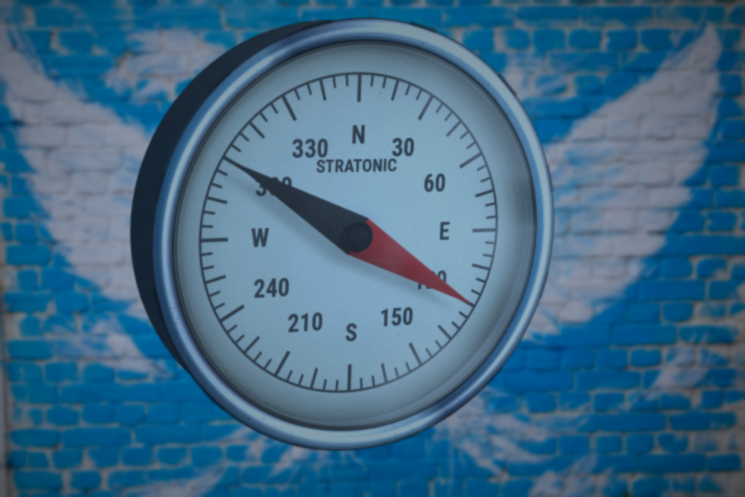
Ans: ° 120
